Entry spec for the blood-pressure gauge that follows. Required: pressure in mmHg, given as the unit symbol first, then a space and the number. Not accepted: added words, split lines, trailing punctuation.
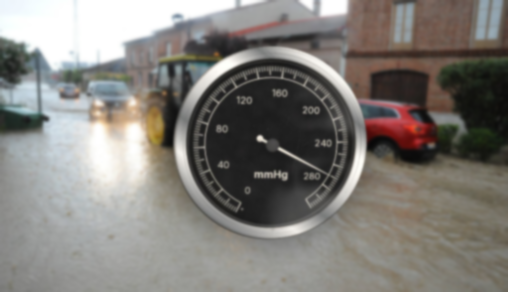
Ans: mmHg 270
